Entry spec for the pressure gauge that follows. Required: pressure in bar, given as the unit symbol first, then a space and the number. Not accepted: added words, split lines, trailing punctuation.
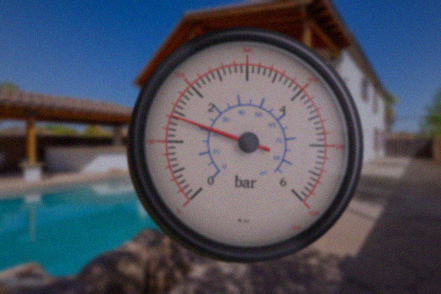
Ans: bar 1.4
